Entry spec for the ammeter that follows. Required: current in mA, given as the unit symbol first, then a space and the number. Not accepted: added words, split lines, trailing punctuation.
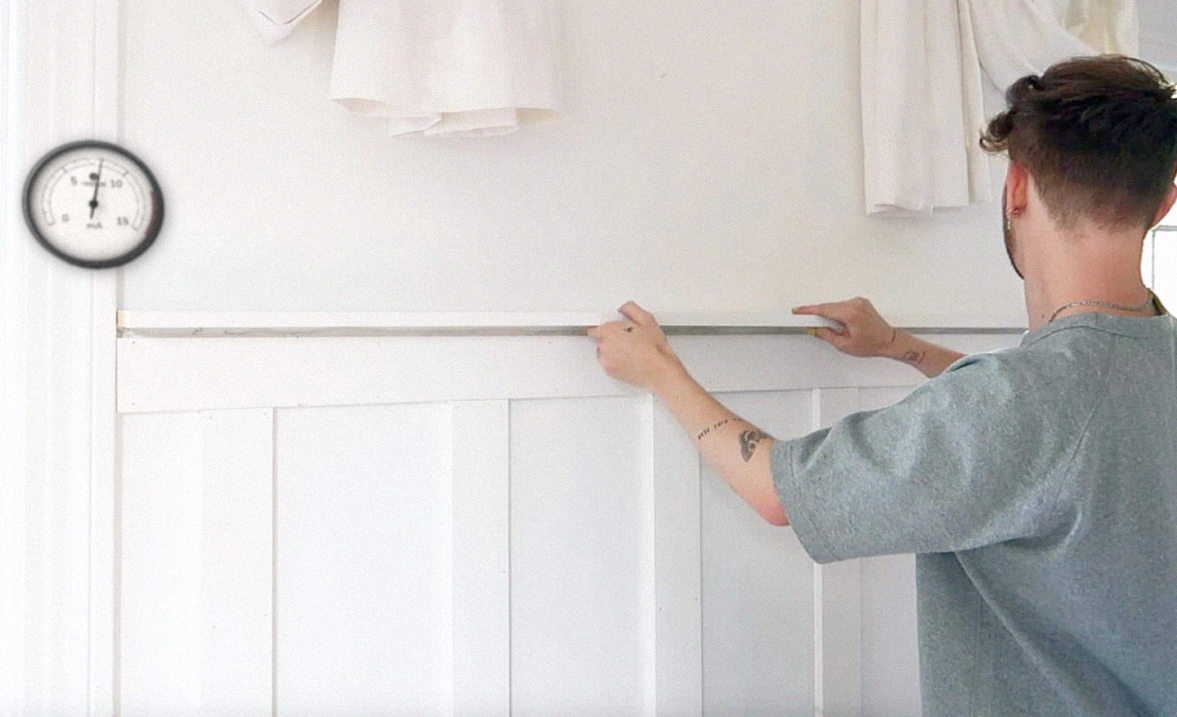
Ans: mA 8
